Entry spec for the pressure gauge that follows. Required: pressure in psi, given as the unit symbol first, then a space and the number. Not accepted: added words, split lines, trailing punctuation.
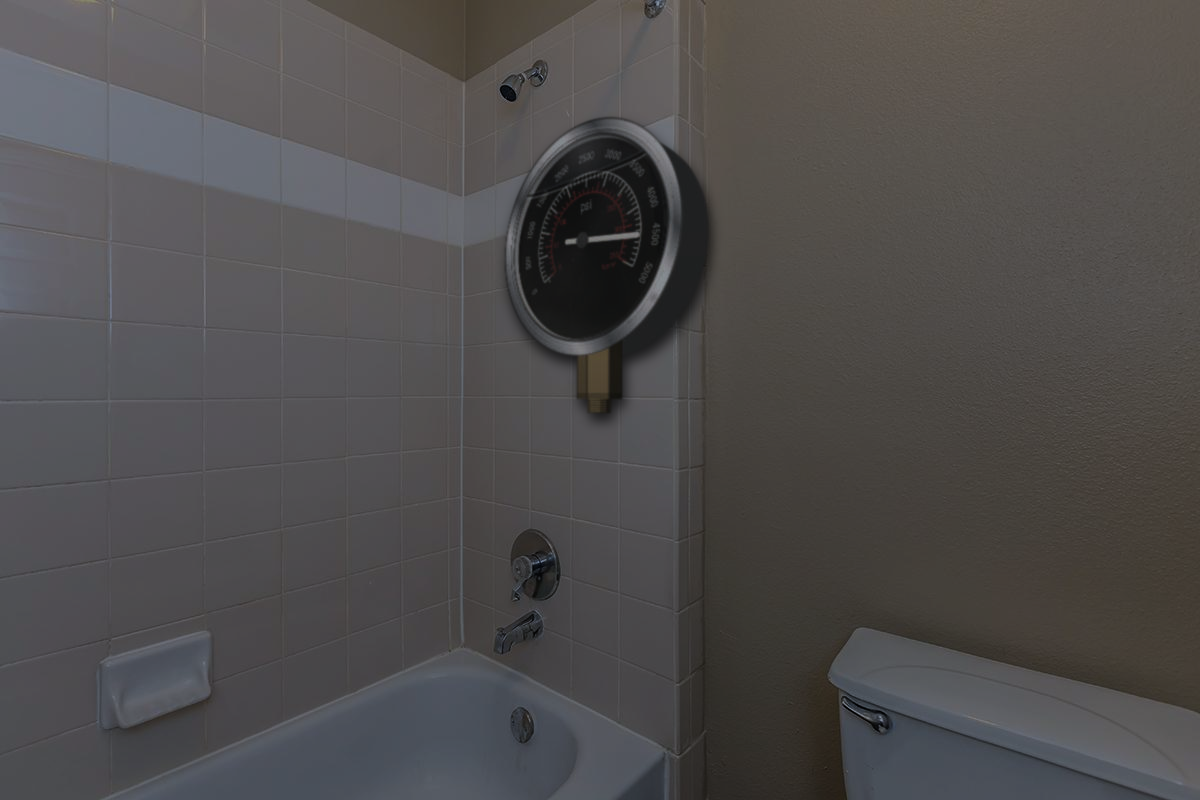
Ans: psi 4500
